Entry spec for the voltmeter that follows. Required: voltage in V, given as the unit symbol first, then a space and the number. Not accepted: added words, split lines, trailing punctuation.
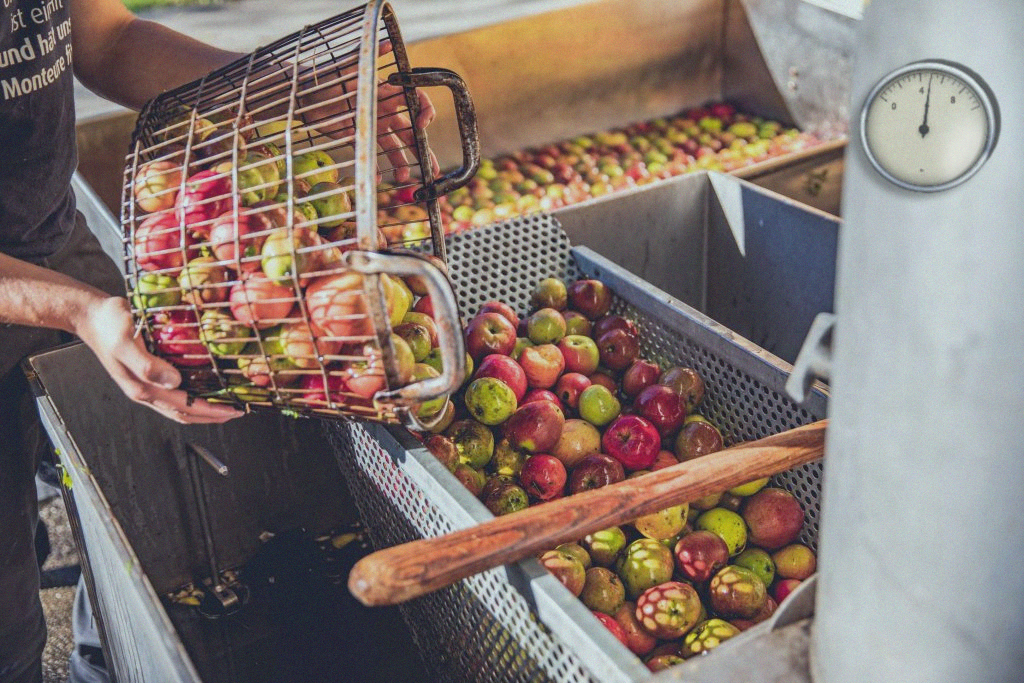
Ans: V 5
